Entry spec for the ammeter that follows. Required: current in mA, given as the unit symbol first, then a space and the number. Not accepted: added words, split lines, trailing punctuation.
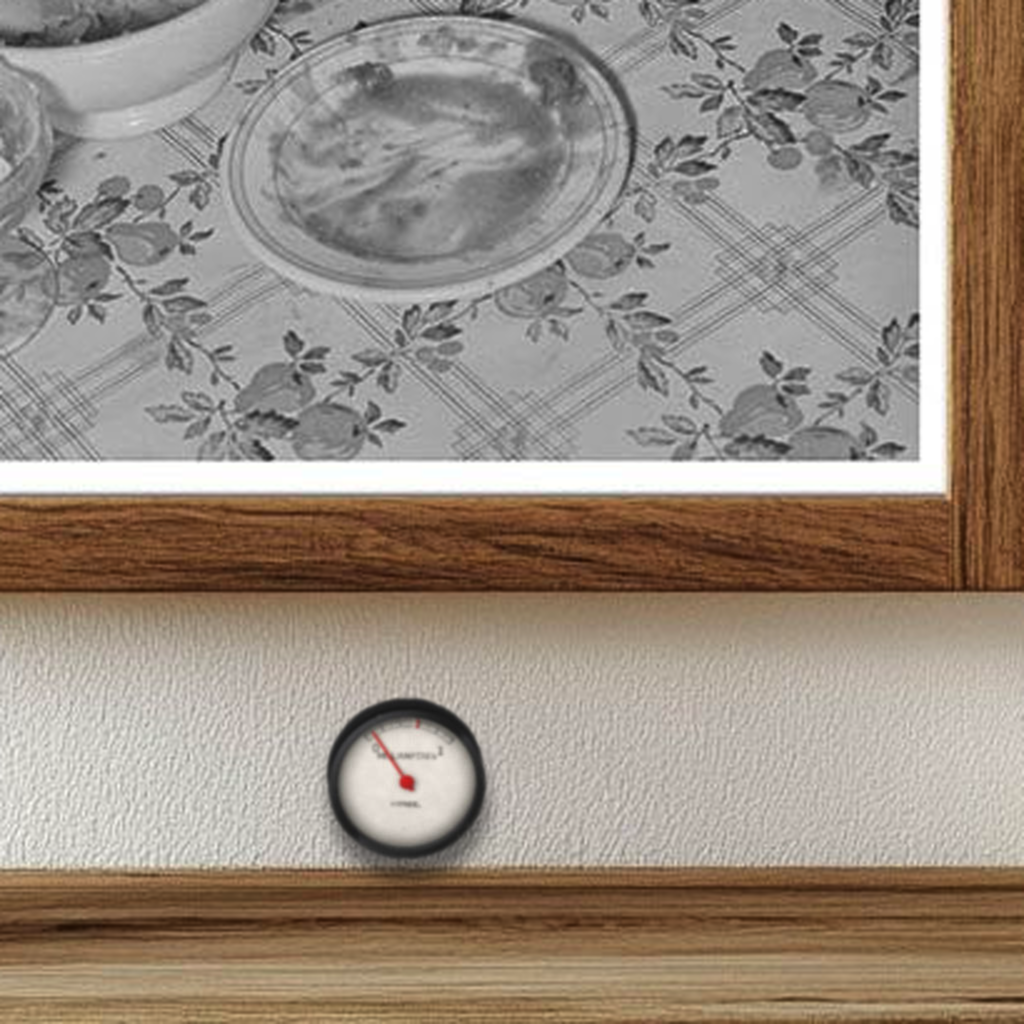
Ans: mA 0.1
